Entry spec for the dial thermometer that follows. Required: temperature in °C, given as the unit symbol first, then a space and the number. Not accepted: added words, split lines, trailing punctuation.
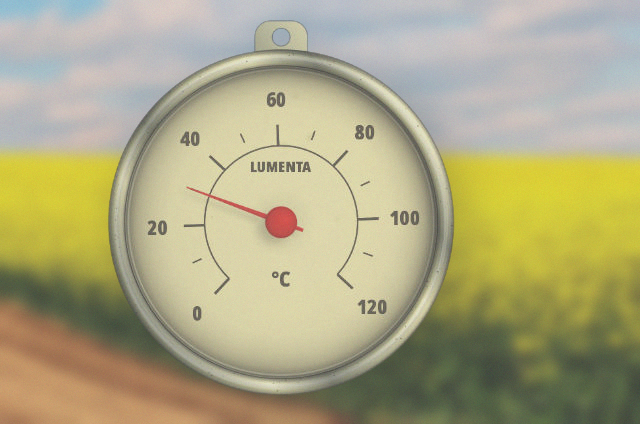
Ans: °C 30
